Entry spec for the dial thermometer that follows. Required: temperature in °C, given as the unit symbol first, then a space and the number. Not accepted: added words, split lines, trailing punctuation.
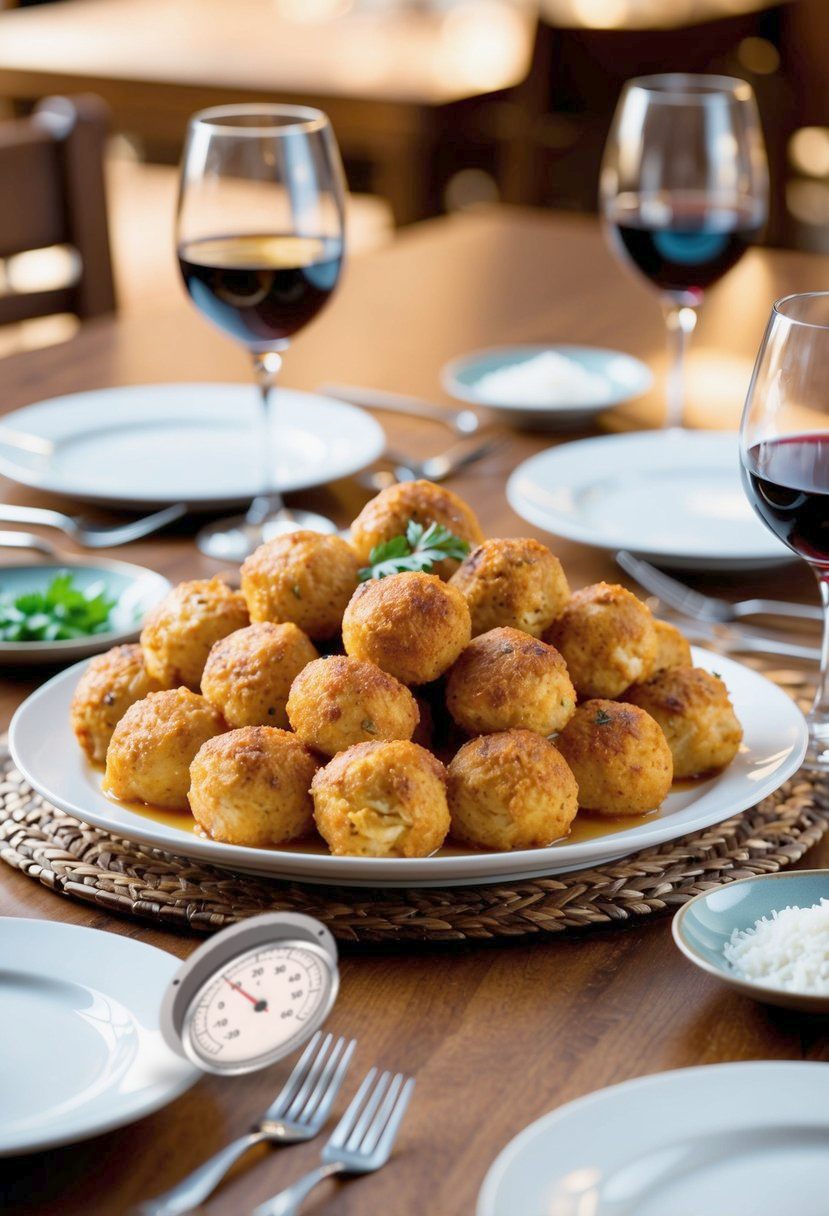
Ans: °C 10
